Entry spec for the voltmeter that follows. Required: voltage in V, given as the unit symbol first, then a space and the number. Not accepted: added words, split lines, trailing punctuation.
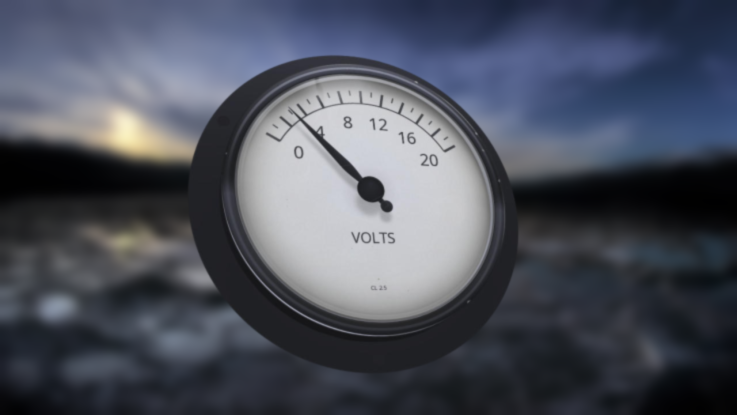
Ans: V 3
